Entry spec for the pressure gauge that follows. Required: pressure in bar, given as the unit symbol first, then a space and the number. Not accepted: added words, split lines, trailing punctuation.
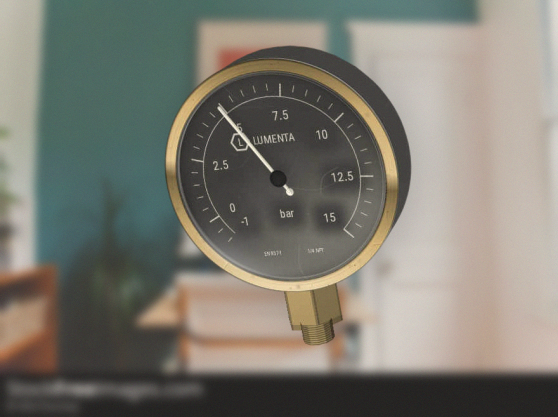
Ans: bar 5
